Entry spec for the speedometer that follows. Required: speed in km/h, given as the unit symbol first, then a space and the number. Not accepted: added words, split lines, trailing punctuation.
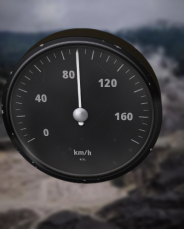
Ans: km/h 90
